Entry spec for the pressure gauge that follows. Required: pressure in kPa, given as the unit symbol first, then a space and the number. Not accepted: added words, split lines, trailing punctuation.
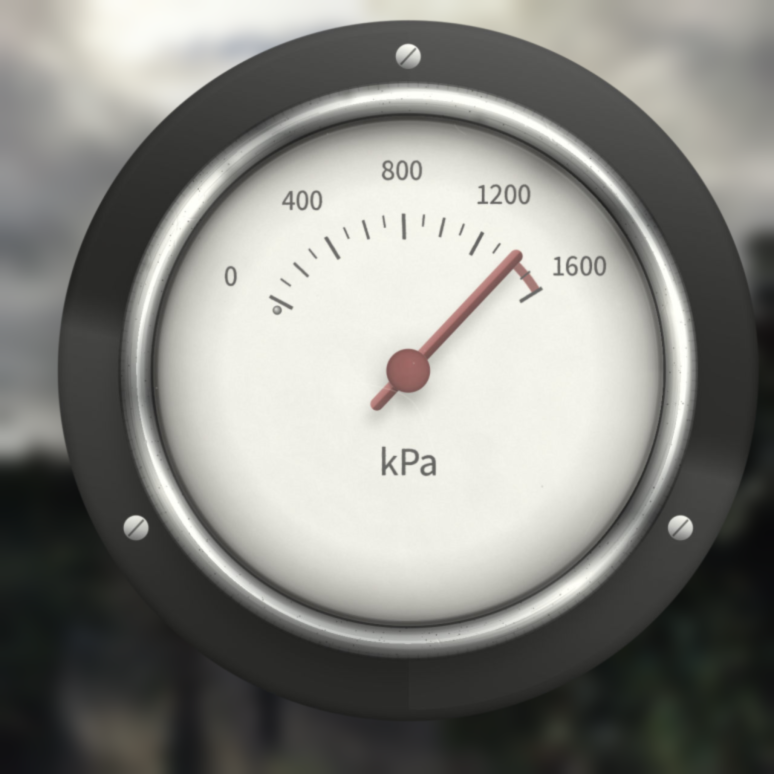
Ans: kPa 1400
